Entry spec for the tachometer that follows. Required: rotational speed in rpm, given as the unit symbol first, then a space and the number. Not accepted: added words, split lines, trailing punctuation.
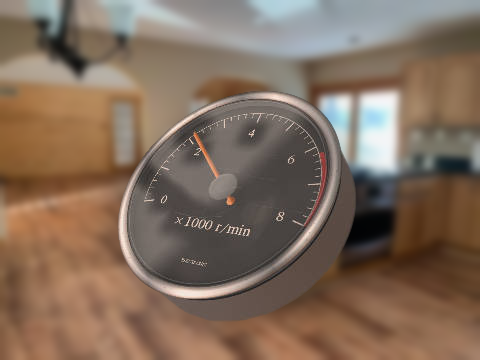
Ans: rpm 2200
